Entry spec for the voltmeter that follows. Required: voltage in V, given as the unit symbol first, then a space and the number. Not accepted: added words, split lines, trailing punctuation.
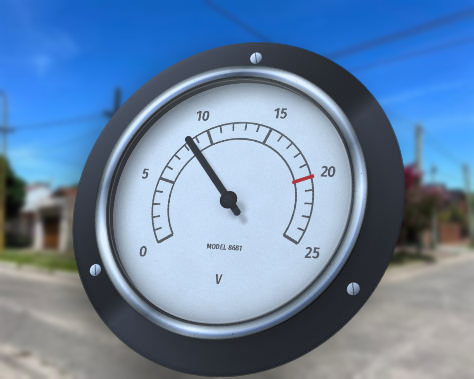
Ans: V 8.5
